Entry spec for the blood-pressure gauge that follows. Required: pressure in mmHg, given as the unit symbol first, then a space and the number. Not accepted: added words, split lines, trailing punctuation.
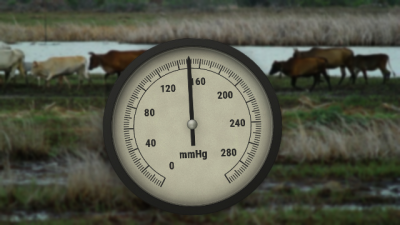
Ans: mmHg 150
